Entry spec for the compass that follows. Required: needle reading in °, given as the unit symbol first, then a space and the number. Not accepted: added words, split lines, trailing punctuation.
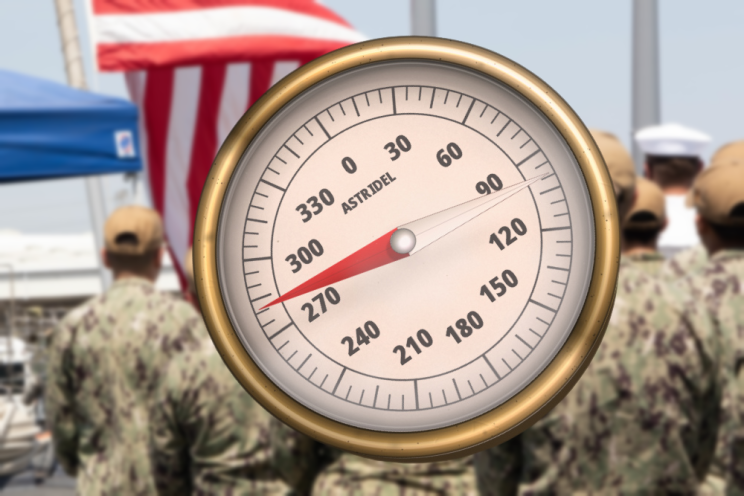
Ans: ° 280
